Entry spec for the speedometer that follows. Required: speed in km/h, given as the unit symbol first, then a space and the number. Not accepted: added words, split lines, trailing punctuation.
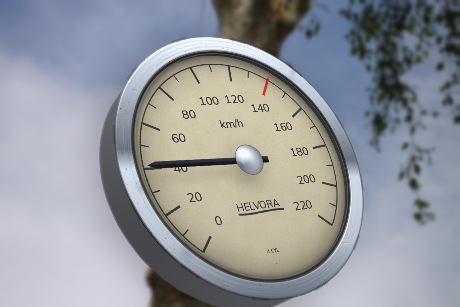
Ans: km/h 40
